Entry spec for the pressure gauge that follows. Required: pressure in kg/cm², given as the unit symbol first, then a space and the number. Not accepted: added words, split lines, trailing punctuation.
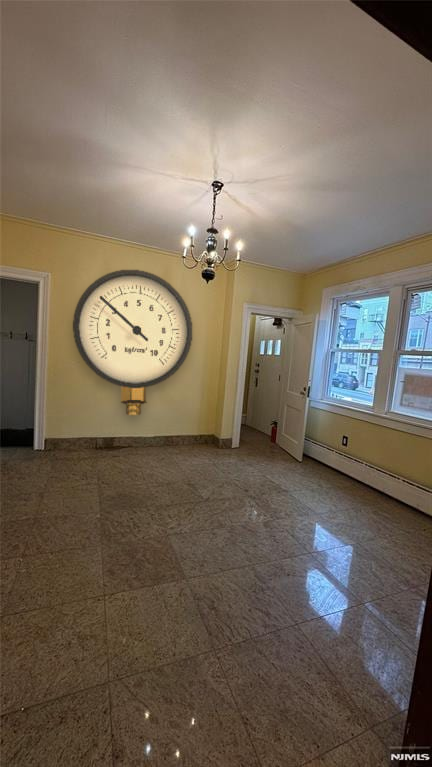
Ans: kg/cm² 3
